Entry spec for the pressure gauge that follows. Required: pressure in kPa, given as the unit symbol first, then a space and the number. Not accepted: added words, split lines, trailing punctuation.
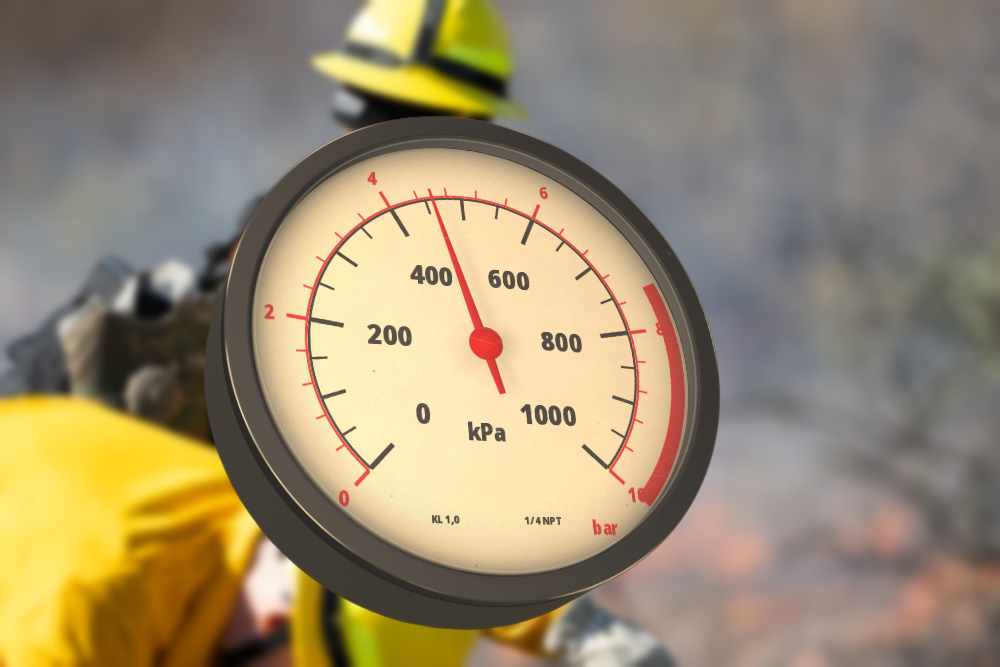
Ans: kPa 450
